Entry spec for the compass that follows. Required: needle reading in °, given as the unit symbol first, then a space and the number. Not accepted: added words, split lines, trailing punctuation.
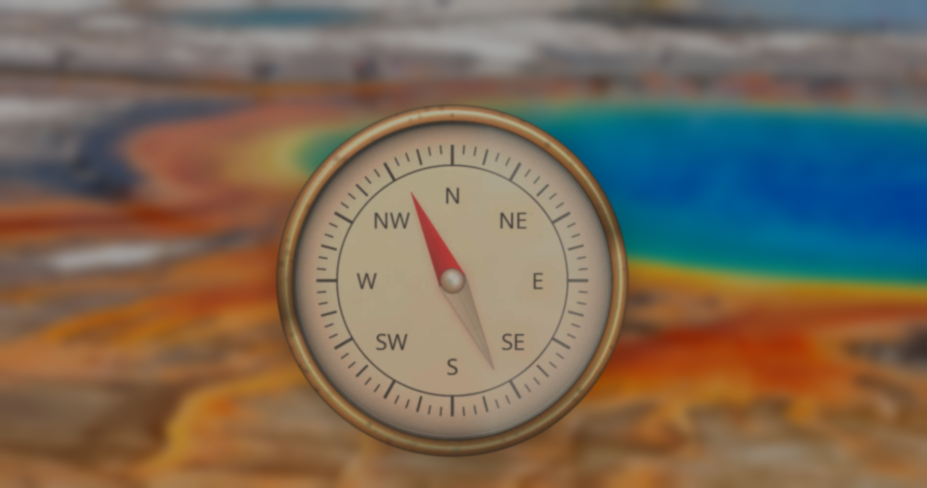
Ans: ° 335
